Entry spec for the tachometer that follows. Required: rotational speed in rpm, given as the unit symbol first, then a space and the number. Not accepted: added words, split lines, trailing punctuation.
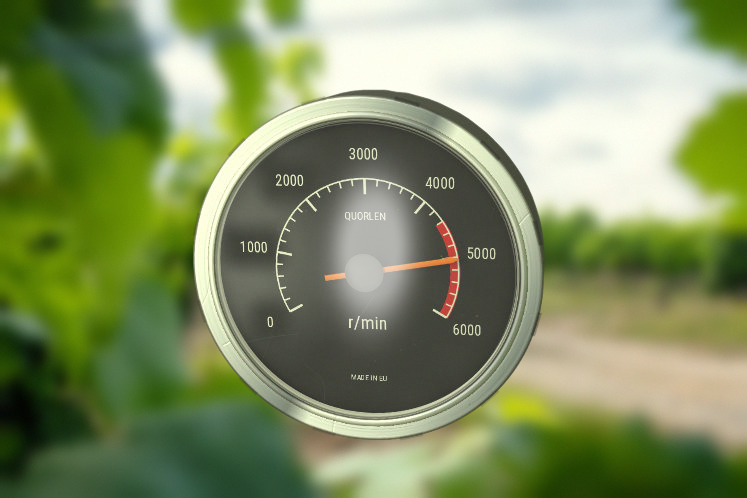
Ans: rpm 5000
